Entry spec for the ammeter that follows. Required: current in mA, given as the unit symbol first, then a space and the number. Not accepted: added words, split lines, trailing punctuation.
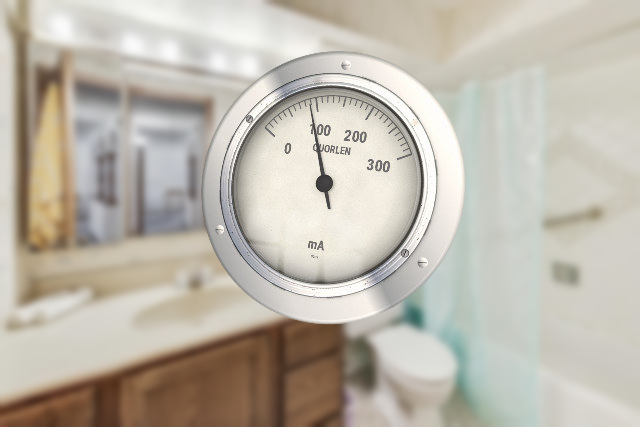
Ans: mA 90
